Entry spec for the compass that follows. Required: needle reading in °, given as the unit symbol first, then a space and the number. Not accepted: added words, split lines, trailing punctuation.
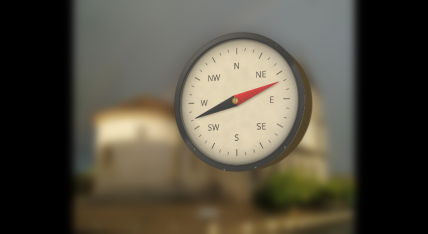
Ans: ° 70
